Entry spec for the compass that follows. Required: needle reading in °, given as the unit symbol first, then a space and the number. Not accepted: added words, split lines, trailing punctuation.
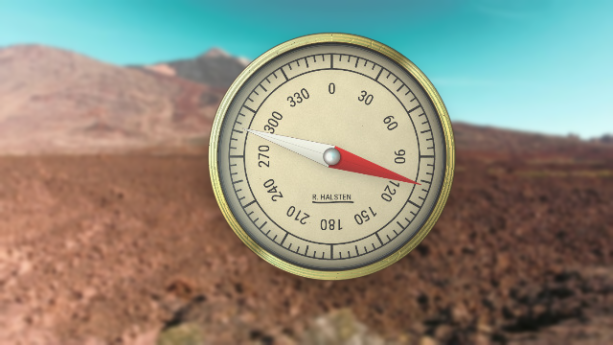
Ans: ° 107.5
